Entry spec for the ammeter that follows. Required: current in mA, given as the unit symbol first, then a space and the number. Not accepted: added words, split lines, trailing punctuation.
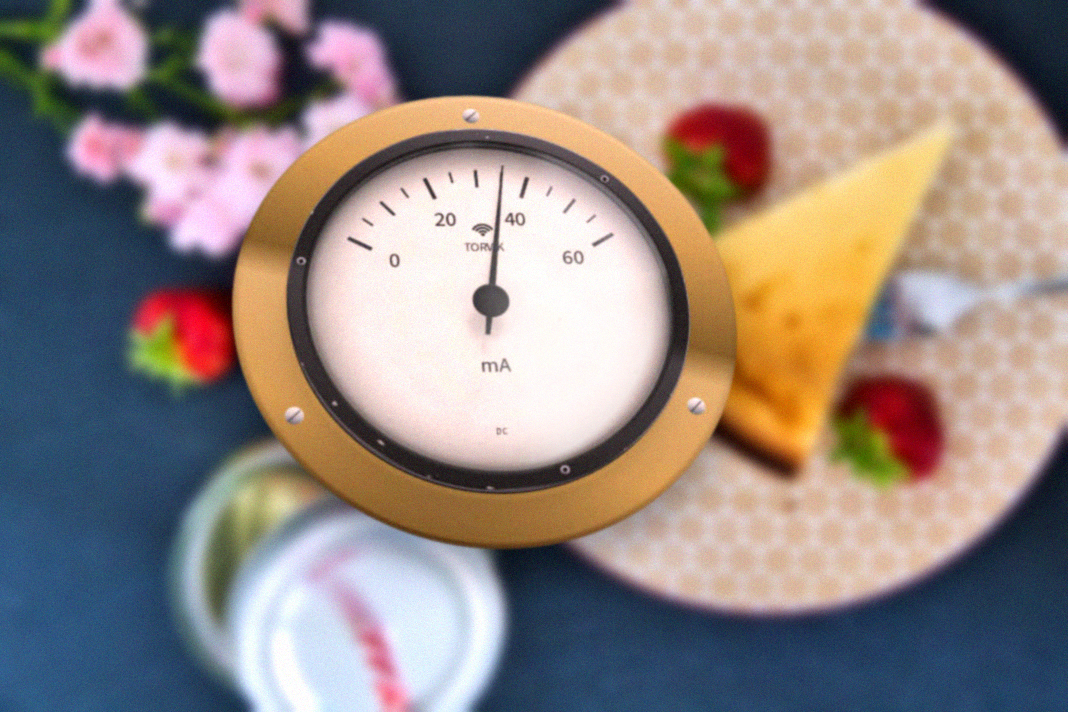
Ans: mA 35
